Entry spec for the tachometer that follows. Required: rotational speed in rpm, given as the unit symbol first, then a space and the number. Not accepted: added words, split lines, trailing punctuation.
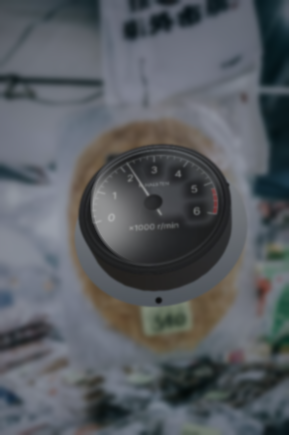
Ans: rpm 2200
